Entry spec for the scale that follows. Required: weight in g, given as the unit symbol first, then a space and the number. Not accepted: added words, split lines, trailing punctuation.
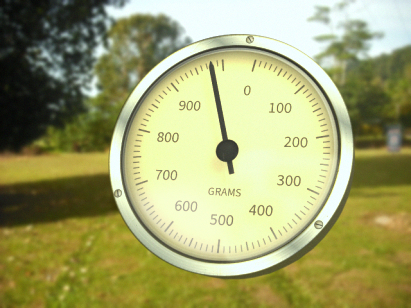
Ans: g 980
